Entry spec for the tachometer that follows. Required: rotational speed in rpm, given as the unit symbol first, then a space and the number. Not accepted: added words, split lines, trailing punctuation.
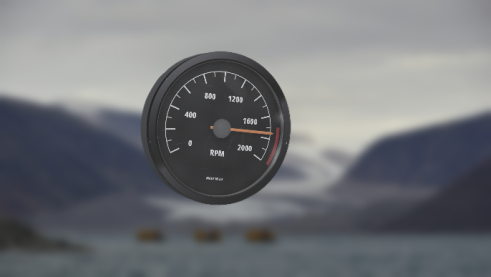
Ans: rpm 1750
